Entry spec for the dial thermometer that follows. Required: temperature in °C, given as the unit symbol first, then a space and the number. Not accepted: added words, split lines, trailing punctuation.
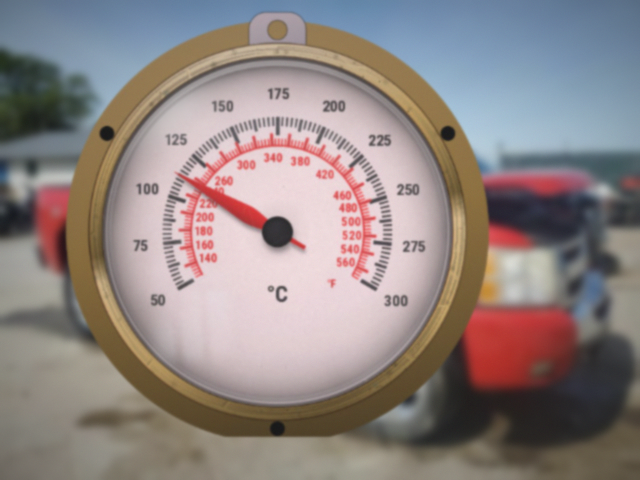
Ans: °C 112.5
